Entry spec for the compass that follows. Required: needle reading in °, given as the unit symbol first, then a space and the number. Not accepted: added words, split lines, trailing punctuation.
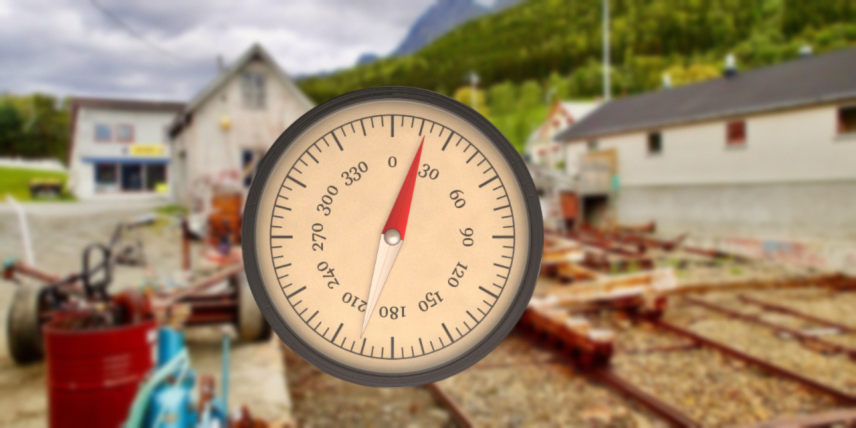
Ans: ° 17.5
